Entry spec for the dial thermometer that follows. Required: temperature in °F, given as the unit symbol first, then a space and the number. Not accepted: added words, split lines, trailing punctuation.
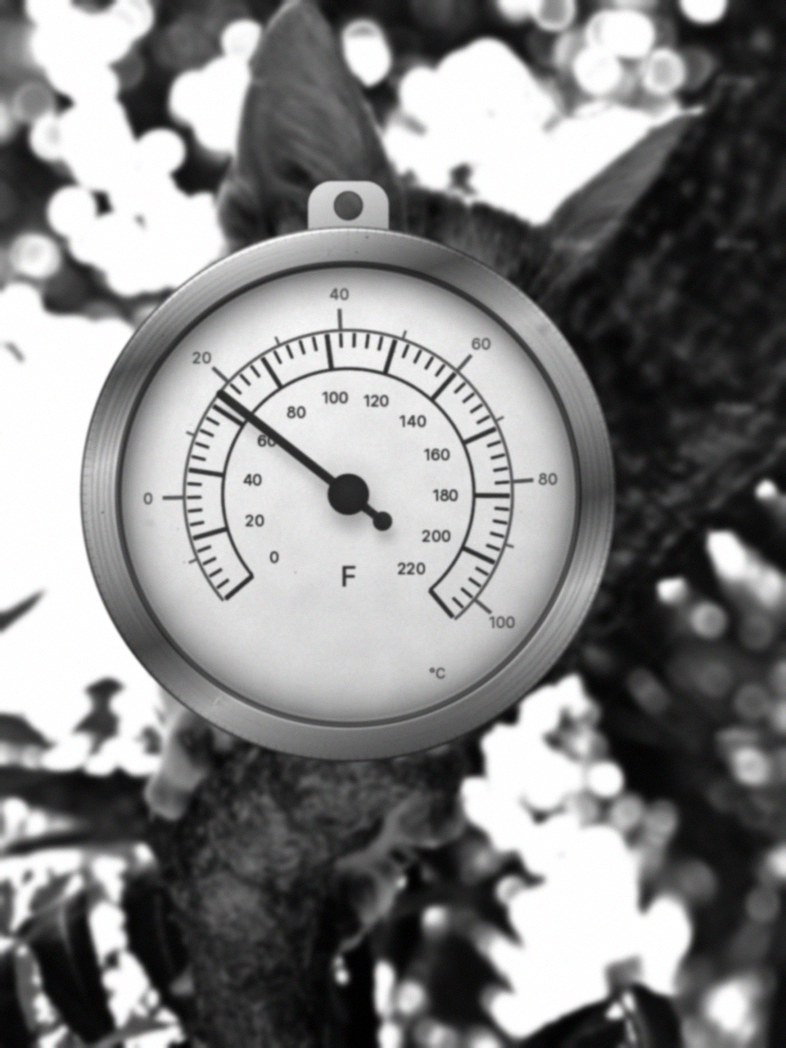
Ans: °F 64
